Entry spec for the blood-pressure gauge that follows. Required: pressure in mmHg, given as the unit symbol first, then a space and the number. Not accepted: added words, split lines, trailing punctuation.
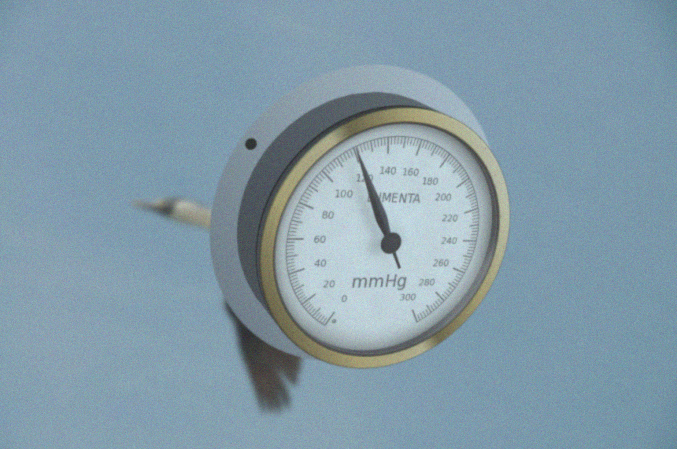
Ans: mmHg 120
